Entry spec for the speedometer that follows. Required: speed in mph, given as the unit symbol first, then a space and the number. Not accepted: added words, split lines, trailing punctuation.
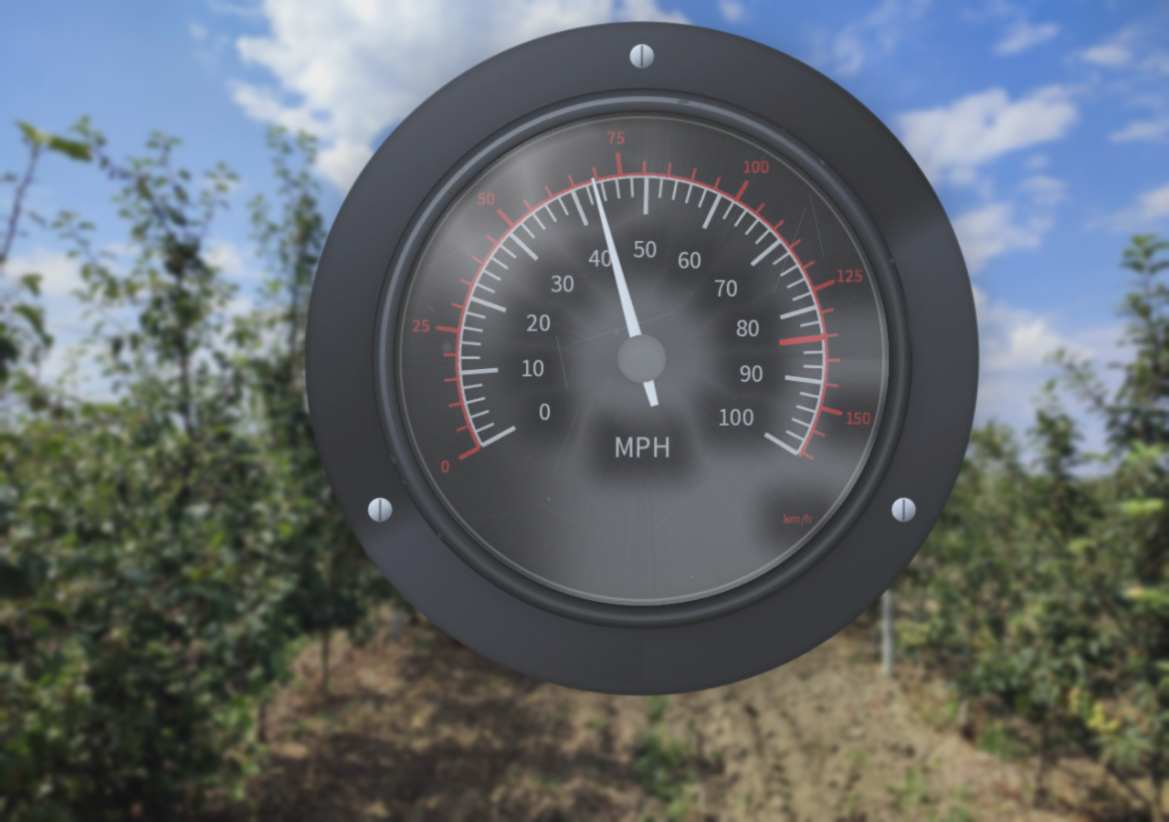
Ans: mph 43
